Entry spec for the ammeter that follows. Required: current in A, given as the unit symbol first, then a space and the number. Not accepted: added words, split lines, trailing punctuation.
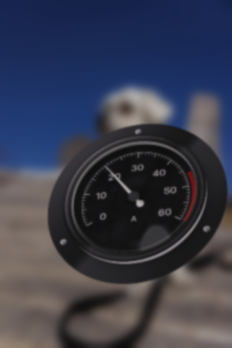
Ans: A 20
